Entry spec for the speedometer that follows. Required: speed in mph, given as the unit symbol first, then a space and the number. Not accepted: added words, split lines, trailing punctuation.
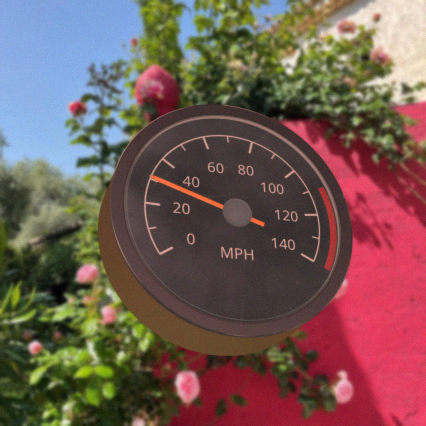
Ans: mph 30
